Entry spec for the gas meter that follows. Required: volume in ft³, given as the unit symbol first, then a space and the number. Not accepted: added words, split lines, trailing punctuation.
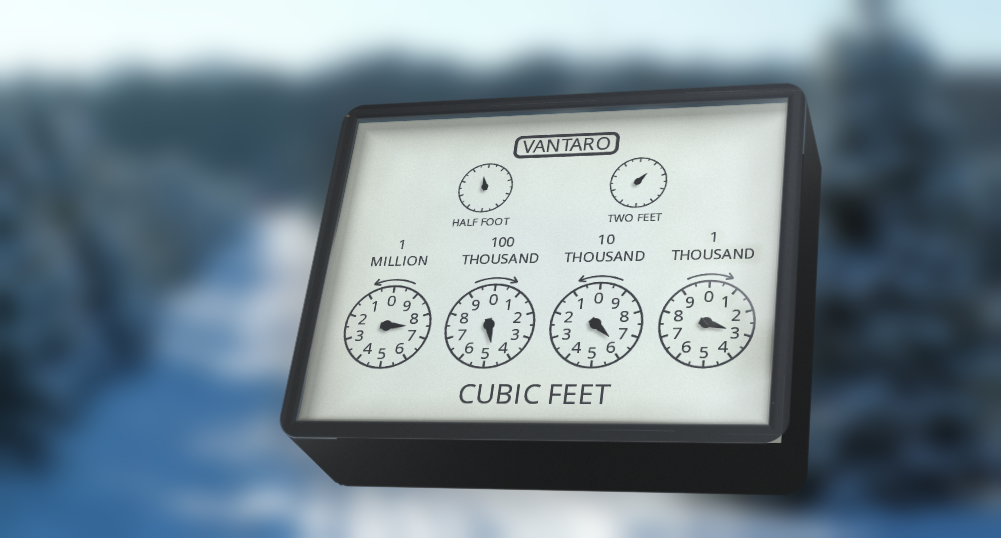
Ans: ft³ 746300
